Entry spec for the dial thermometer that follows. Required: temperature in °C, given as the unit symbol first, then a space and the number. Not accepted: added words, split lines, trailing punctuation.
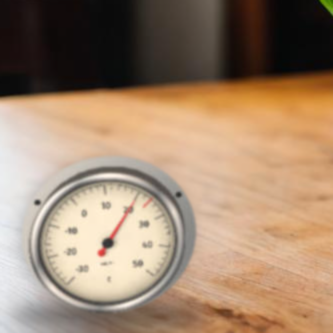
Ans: °C 20
